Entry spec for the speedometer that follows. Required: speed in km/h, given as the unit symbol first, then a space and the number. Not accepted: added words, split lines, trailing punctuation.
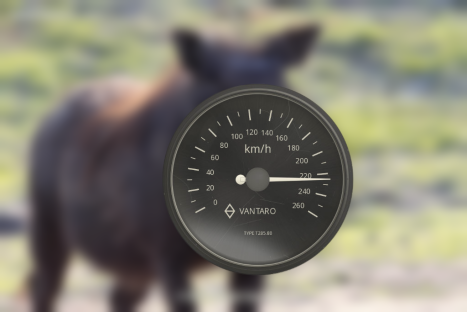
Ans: km/h 225
